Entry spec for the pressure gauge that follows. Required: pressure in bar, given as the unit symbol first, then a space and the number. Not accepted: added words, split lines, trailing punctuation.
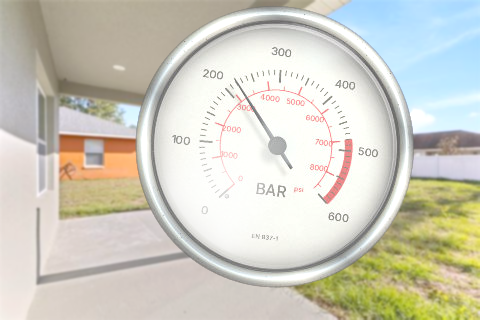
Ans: bar 220
